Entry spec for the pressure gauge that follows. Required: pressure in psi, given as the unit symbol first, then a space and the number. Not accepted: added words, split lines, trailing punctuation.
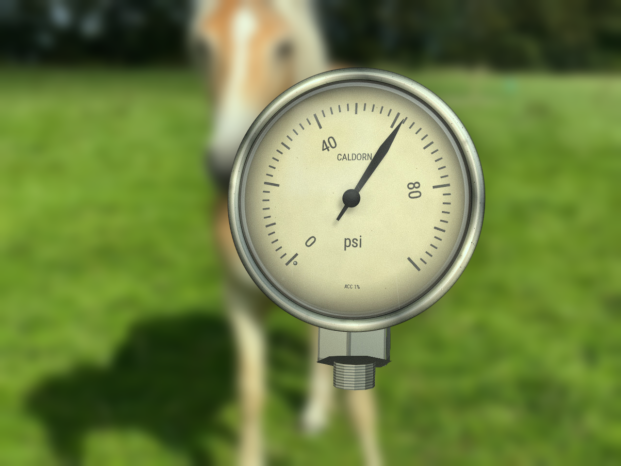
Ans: psi 62
